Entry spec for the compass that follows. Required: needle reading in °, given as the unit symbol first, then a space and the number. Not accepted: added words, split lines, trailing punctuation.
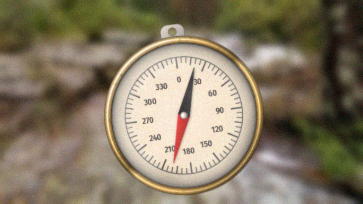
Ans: ° 200
